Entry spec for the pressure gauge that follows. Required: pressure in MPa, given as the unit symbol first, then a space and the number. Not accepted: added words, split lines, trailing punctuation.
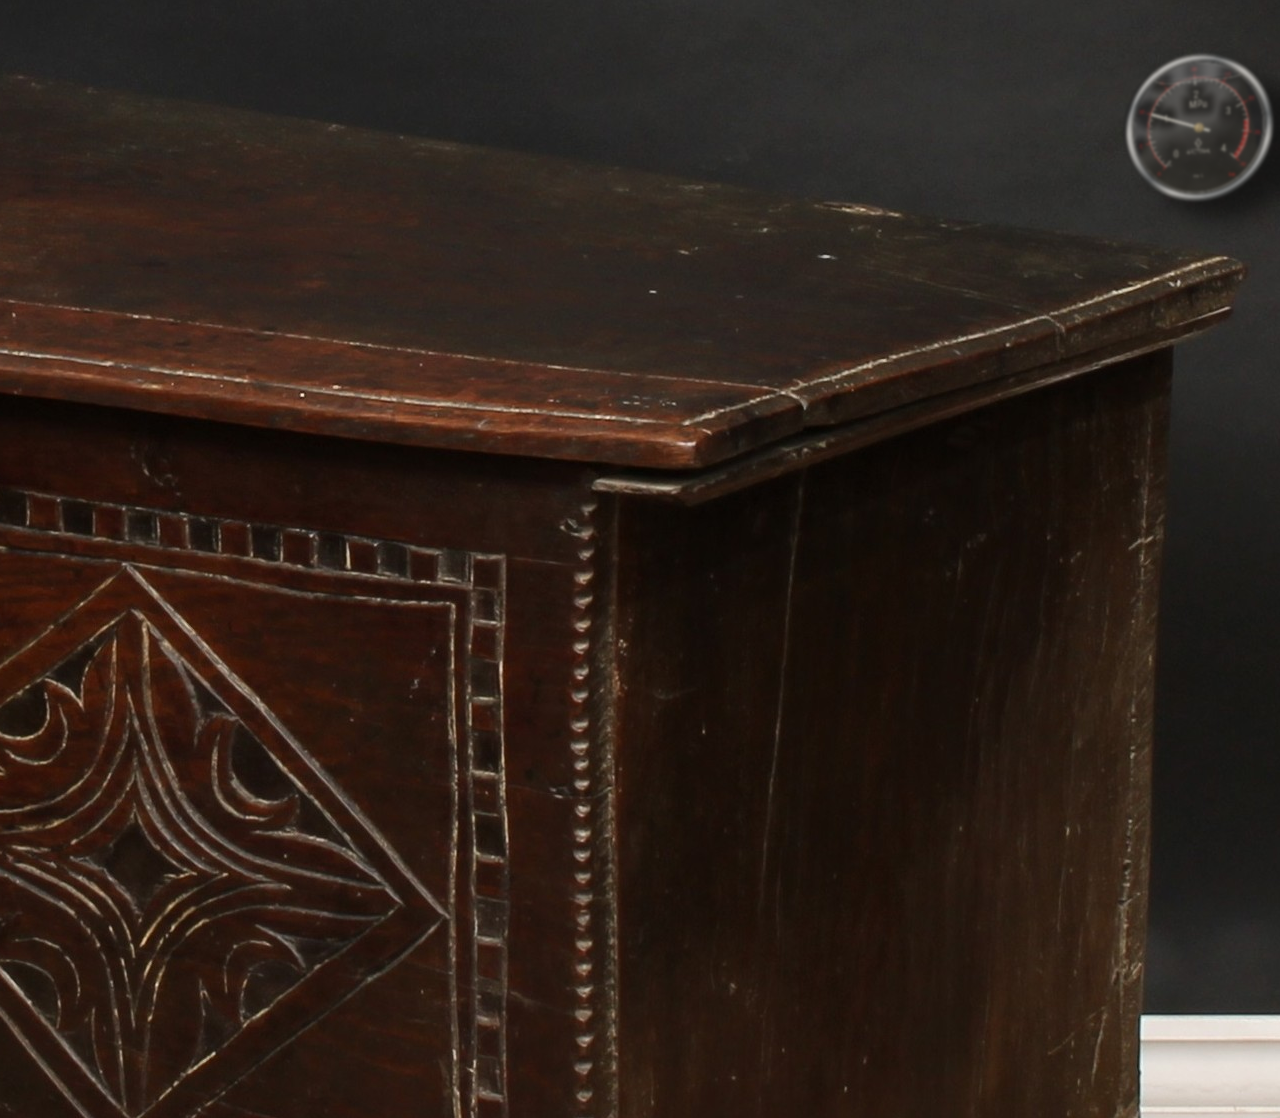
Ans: MPa 1
